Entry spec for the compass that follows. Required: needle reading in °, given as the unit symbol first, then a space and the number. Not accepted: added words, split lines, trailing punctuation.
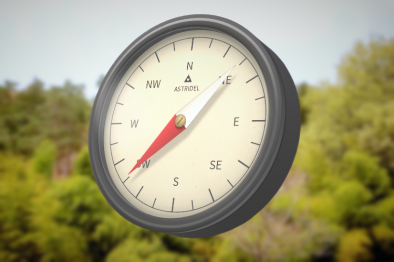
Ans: ° 225
